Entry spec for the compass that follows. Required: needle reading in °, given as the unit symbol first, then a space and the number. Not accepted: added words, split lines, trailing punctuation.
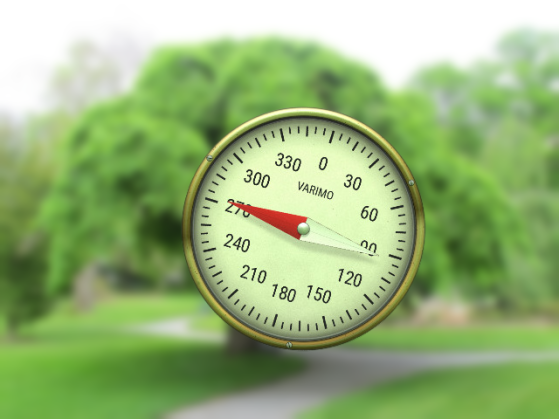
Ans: ° 272.5
